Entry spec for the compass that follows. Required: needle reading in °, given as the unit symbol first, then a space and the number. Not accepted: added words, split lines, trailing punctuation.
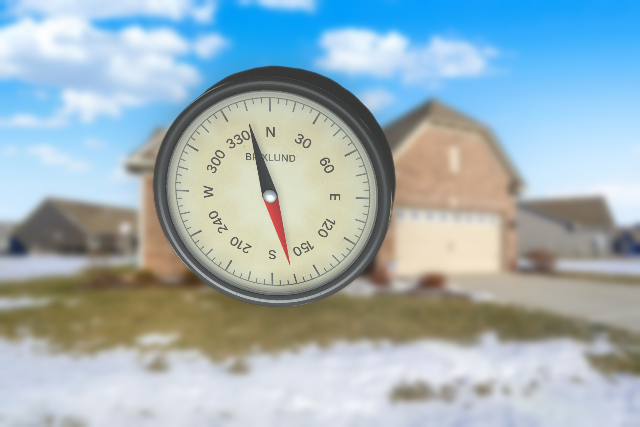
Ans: ° 165
